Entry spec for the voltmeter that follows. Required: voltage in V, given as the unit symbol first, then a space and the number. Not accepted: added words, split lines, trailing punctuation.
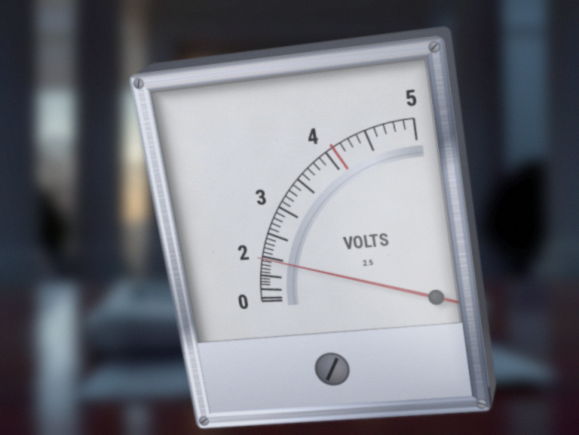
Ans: V 2
